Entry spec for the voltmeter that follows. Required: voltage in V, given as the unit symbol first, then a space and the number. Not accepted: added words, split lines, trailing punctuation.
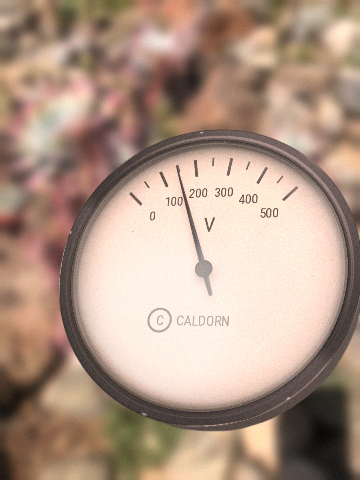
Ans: V 150
